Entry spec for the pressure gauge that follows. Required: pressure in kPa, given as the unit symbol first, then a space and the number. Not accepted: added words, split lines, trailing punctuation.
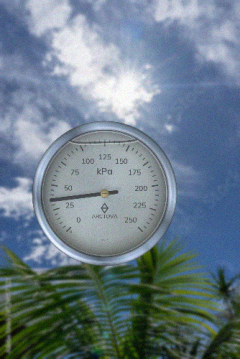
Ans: kPa 35
